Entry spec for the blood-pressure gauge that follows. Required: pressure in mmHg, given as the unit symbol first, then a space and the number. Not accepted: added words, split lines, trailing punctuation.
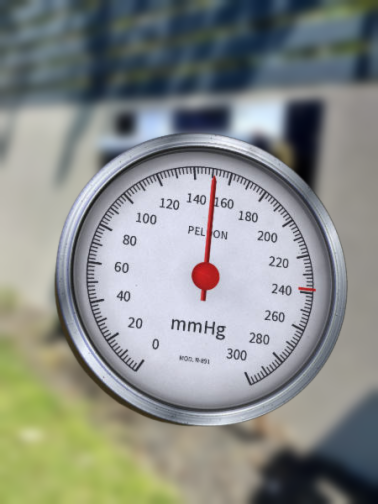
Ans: mmHg 150
